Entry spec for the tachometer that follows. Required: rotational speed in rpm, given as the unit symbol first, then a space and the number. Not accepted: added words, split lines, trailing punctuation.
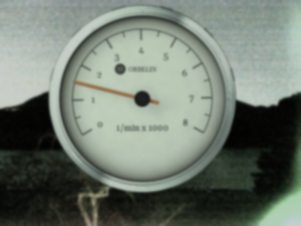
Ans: rpm 1500
